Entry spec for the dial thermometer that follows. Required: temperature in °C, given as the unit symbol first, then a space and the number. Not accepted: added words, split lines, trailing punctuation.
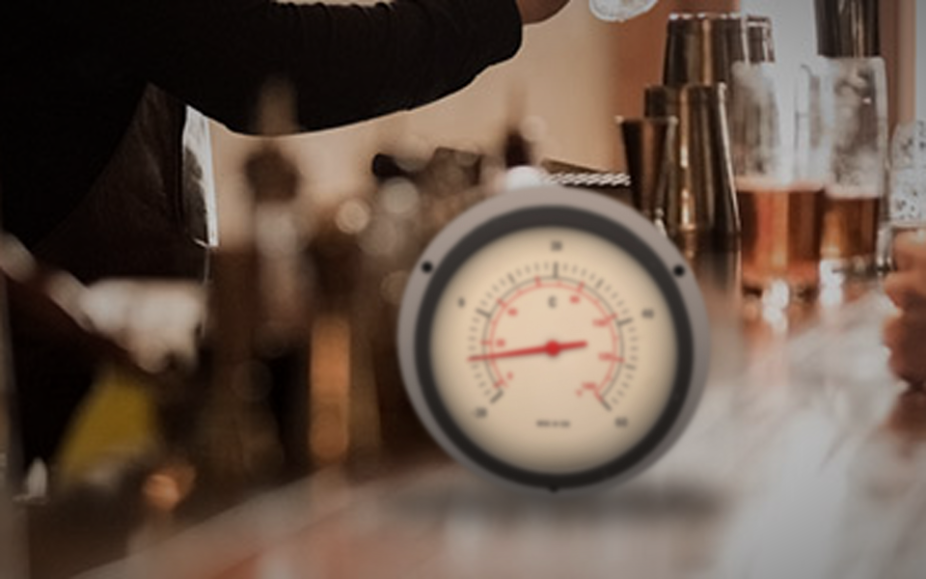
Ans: °C -10
